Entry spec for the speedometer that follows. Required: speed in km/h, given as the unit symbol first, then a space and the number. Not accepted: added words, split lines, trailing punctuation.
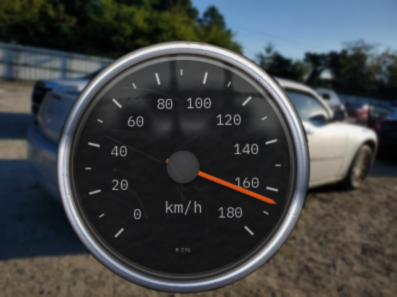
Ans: km/h 165
